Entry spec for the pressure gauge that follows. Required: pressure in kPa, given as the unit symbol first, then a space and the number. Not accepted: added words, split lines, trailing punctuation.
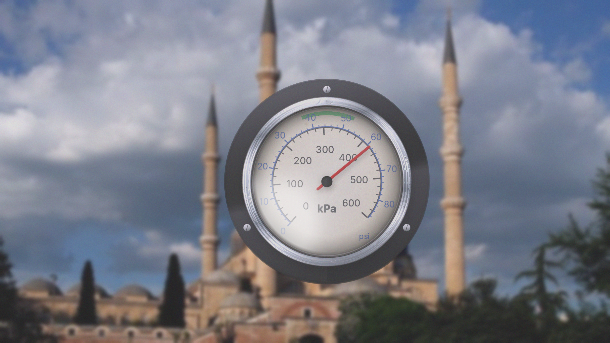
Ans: kPa 420
